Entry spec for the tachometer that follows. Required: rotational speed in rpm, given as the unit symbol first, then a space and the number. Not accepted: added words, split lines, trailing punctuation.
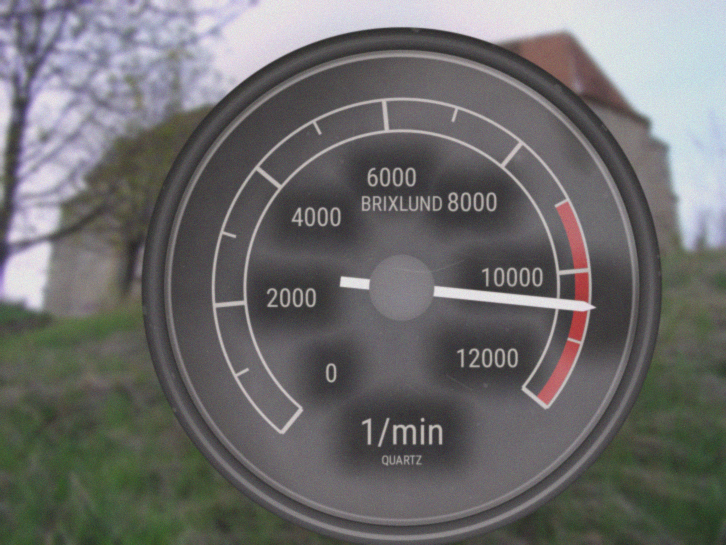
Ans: rpm 10500
